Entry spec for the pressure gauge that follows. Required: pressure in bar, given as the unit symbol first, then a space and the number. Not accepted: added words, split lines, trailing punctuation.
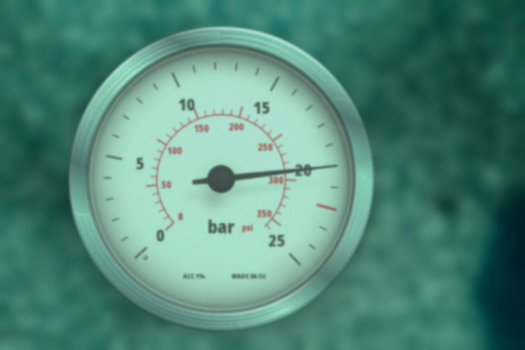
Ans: bar 20
